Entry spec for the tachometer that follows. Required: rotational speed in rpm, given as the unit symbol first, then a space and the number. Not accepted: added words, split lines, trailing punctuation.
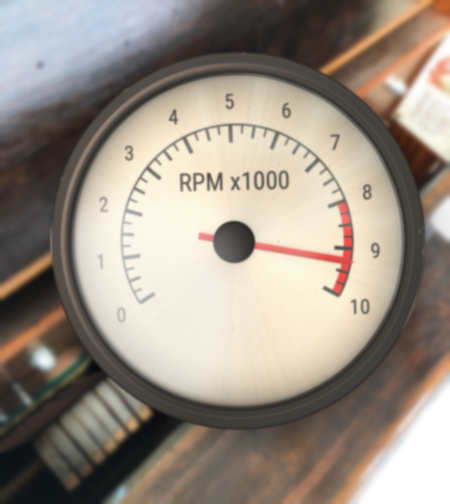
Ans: rpm 9250
